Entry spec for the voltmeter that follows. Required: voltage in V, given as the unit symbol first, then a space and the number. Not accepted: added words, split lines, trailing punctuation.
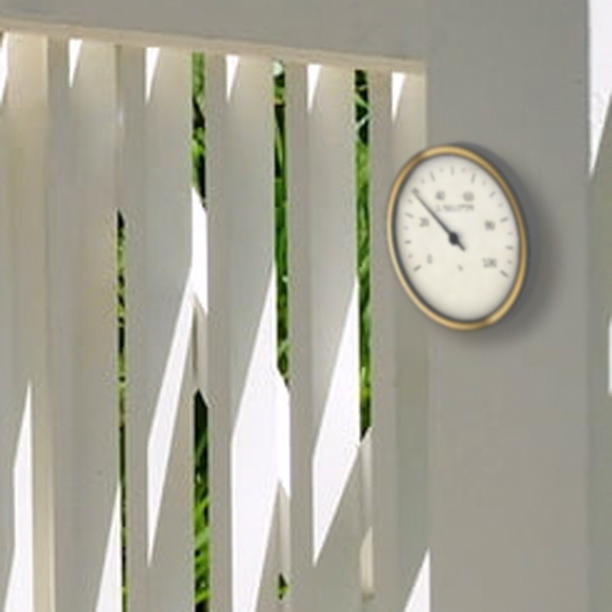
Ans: V 30
